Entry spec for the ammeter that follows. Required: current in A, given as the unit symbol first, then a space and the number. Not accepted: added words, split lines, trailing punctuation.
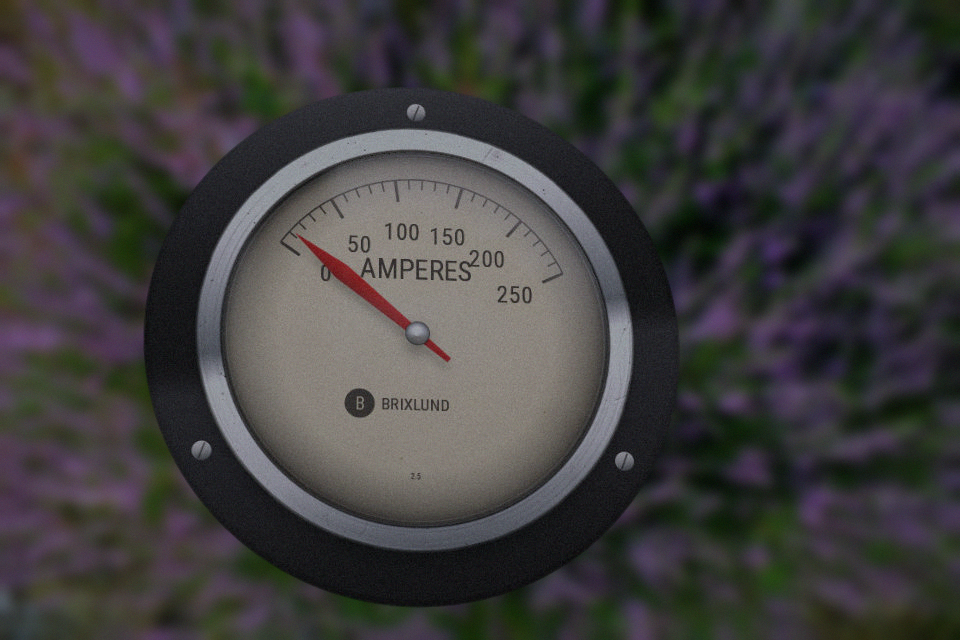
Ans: A 10
